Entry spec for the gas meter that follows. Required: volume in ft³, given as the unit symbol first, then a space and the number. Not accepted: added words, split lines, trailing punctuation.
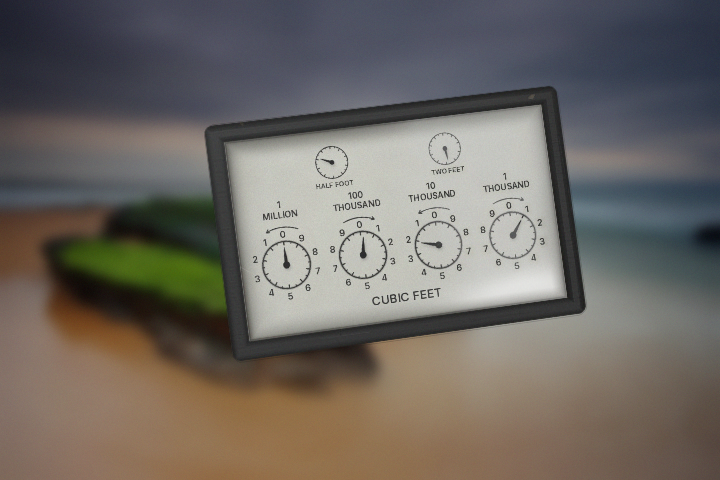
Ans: ft³ 2100
